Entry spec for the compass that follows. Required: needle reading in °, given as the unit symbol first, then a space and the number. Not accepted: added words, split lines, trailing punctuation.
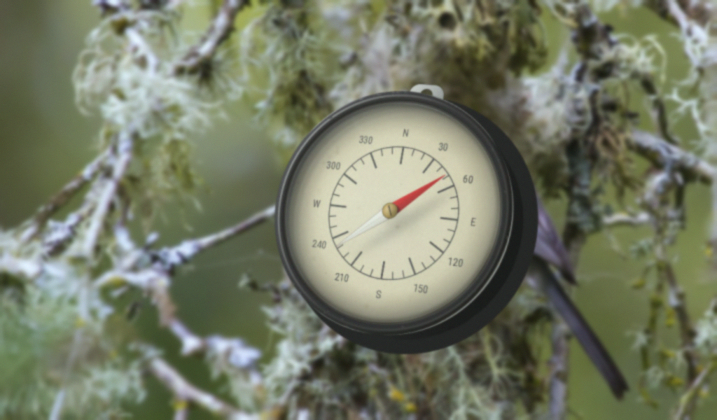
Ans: ° 50
